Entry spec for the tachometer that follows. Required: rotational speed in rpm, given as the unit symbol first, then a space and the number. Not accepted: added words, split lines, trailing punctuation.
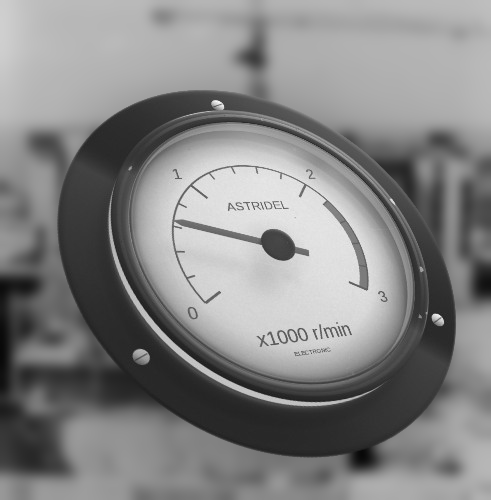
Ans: rpm 600
